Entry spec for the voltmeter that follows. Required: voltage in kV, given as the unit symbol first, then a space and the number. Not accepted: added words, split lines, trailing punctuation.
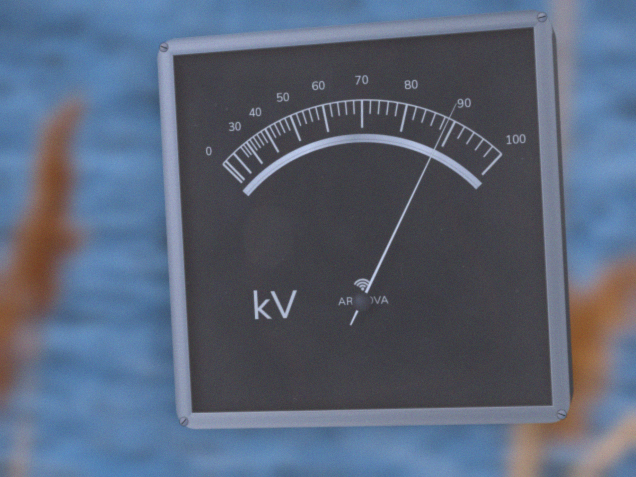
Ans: kV 89
